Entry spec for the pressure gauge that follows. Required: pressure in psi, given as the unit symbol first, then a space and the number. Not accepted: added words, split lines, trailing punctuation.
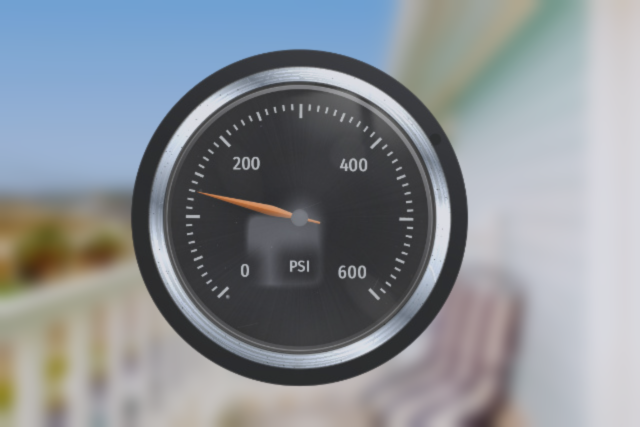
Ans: psi 130
